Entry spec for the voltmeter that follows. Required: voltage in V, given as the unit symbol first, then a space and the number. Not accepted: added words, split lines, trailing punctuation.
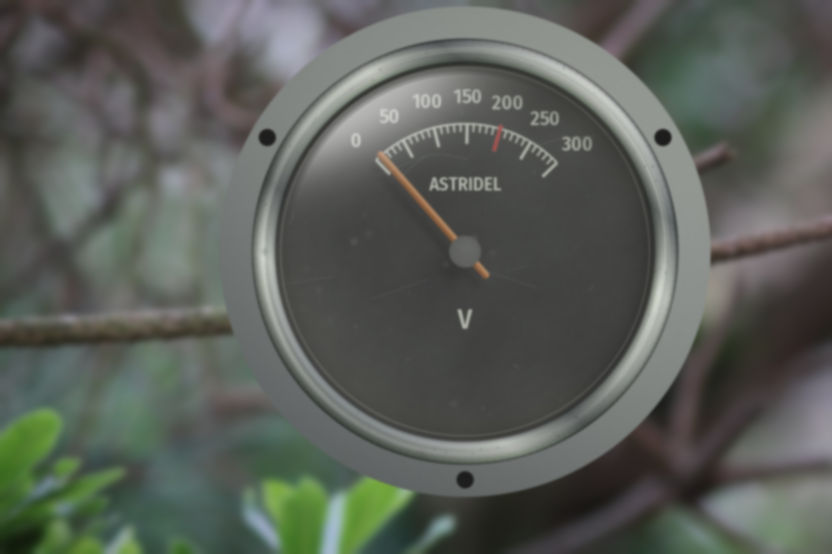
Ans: V 10
